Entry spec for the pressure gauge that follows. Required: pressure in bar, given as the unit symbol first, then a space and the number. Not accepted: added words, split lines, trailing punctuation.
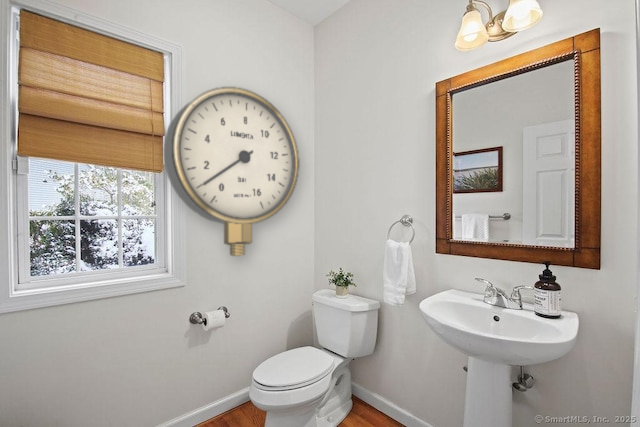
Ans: bar 1
